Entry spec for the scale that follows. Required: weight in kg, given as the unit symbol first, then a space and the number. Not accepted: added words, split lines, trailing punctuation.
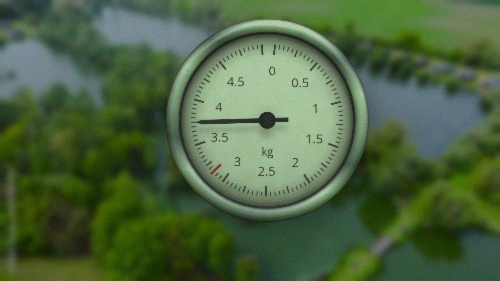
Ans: kg 3.75
